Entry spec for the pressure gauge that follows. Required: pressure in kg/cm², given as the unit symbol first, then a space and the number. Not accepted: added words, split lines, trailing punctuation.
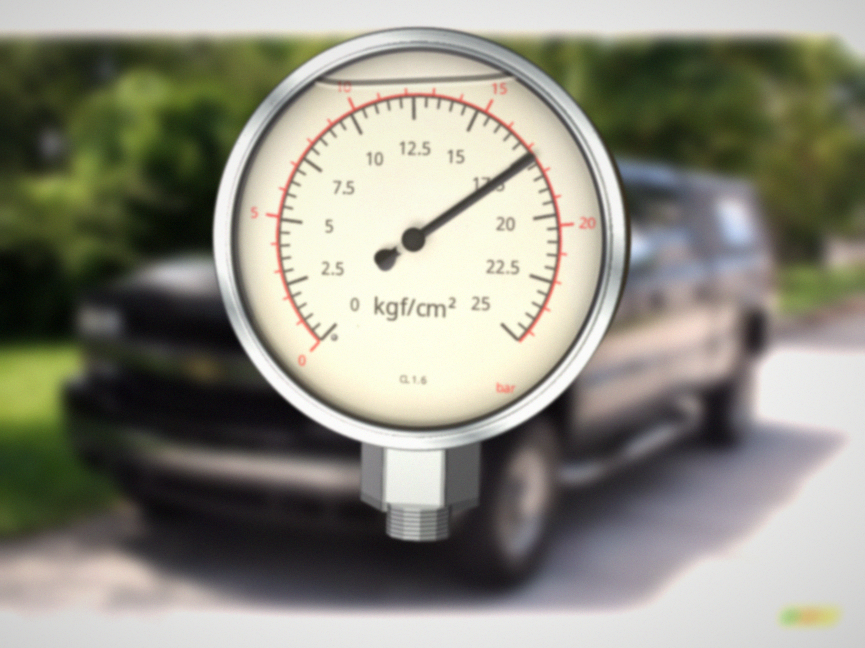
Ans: kg/cm² 17.75
